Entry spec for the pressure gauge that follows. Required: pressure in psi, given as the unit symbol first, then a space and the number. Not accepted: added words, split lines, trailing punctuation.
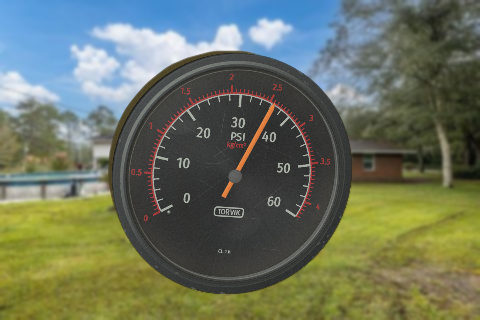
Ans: psi 36
